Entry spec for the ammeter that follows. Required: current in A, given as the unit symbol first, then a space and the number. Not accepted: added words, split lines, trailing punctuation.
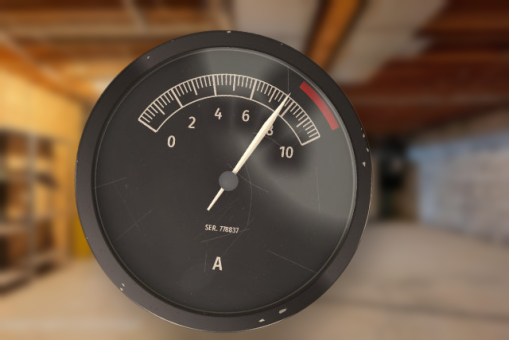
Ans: A 7.6
